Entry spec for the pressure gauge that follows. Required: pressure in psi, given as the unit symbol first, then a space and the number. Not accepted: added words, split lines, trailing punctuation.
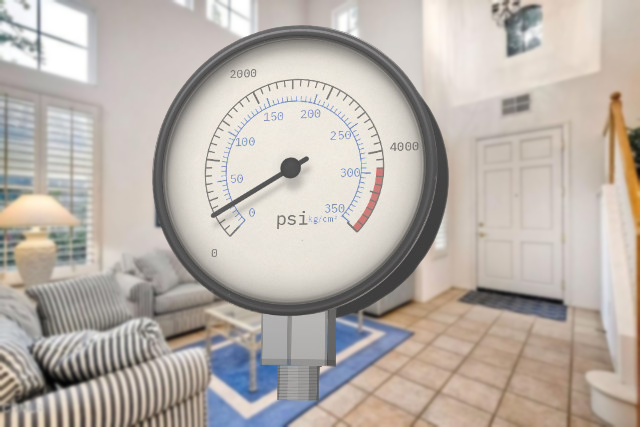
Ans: psi 300
